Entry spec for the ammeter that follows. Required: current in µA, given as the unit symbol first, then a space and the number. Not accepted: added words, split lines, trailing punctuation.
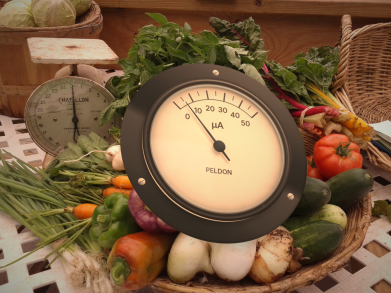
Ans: µA 5
